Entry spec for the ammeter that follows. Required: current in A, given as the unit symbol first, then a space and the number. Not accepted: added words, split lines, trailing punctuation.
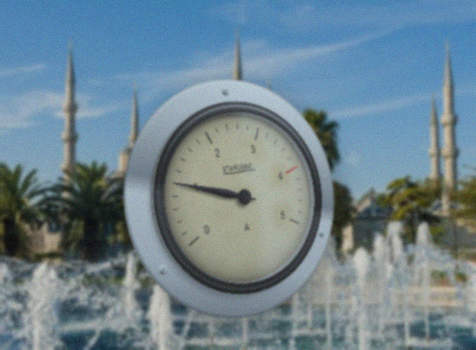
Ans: A 1
